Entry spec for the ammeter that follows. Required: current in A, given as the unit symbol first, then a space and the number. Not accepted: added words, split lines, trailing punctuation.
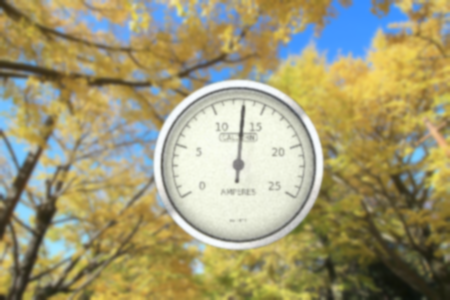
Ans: A 13
